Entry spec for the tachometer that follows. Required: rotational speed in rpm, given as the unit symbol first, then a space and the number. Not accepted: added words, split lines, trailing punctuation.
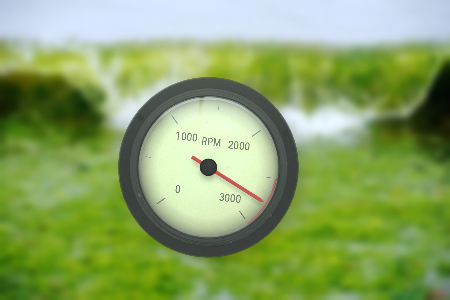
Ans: rpm 2750
